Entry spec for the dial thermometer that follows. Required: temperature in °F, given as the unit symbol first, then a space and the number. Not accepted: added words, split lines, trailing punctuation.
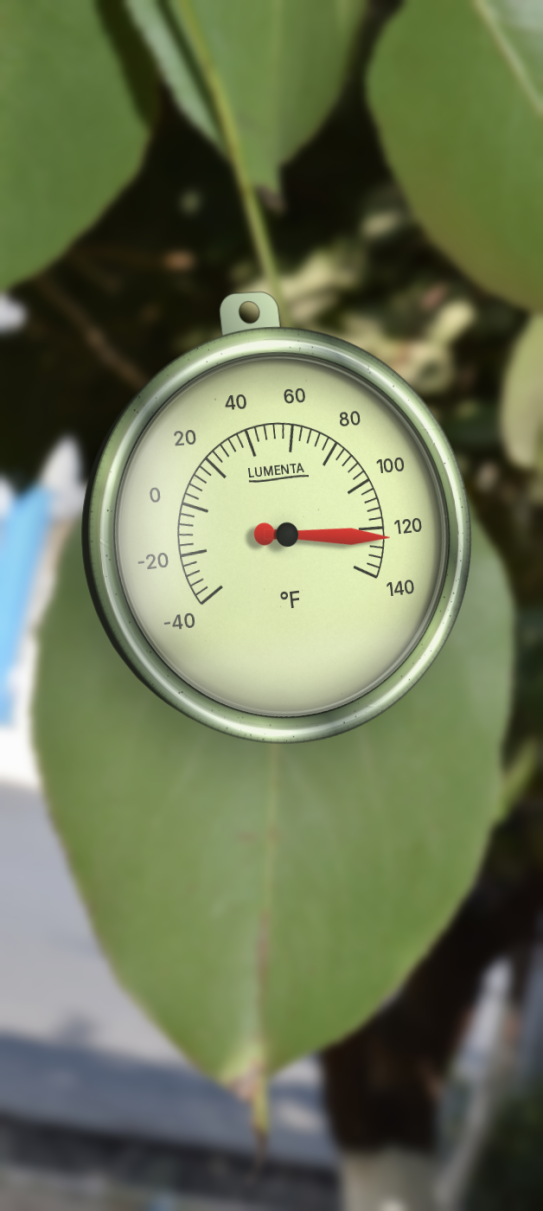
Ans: °F 124
